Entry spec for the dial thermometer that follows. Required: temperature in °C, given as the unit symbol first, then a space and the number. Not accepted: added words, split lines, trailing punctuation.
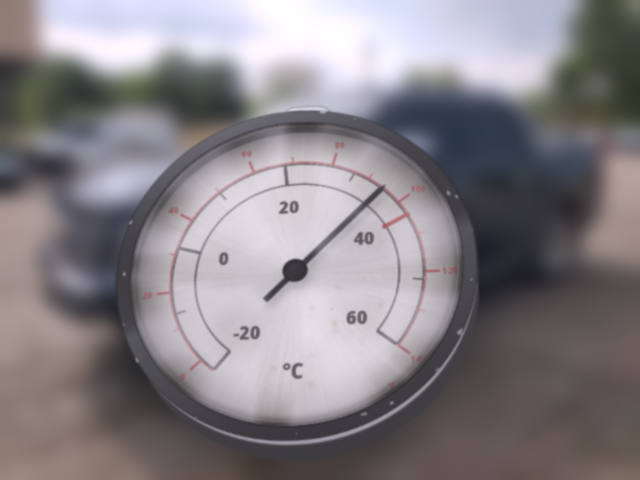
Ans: °C 35
